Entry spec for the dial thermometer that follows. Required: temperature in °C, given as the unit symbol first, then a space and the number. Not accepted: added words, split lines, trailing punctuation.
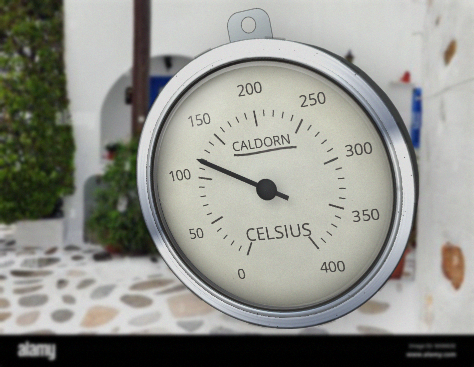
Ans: °C 120
